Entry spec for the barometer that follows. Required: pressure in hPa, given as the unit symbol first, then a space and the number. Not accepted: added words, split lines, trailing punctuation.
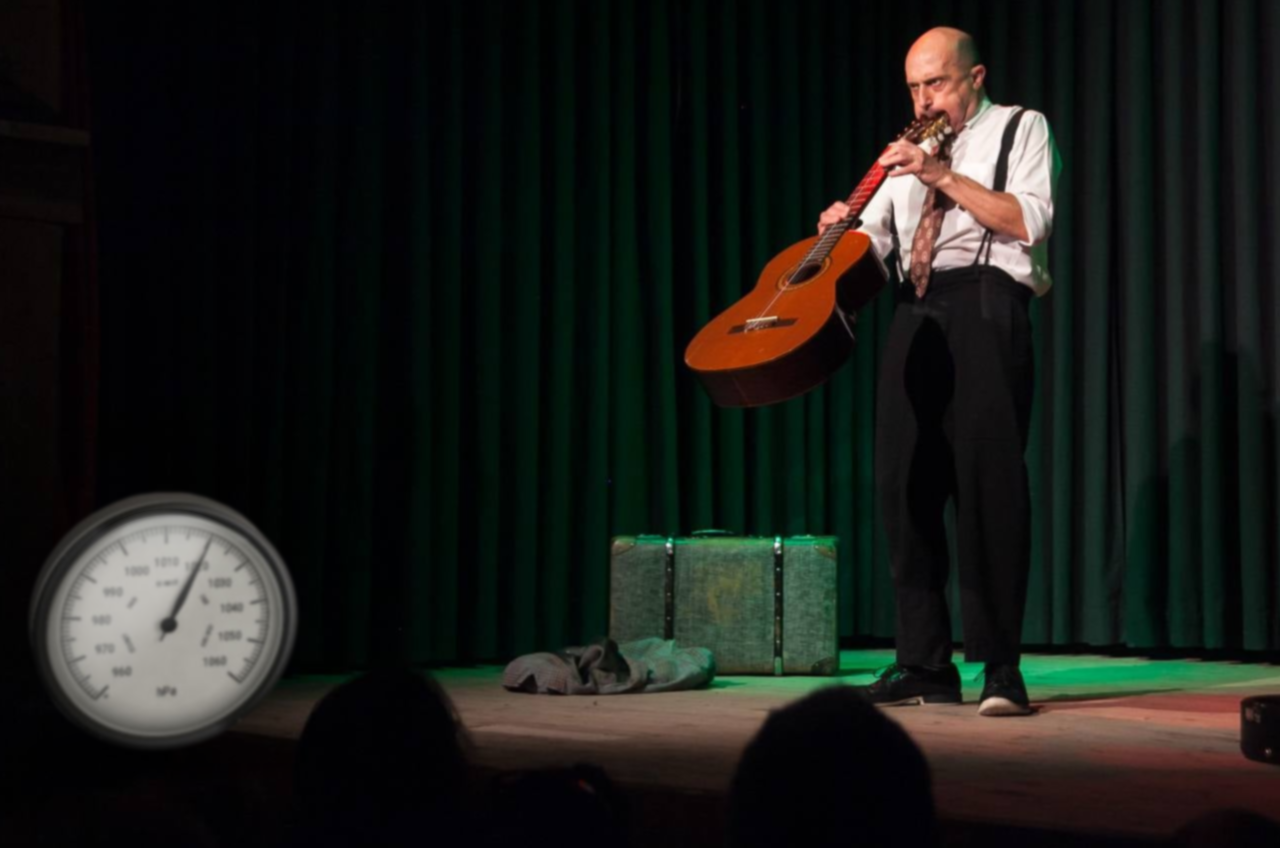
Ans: hPa 1020
